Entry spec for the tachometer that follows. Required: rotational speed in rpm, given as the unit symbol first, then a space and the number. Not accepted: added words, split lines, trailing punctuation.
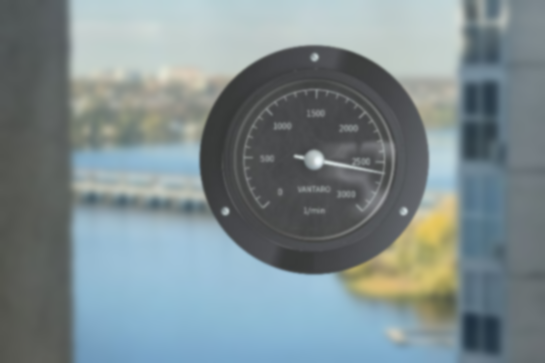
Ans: rpm 2600
